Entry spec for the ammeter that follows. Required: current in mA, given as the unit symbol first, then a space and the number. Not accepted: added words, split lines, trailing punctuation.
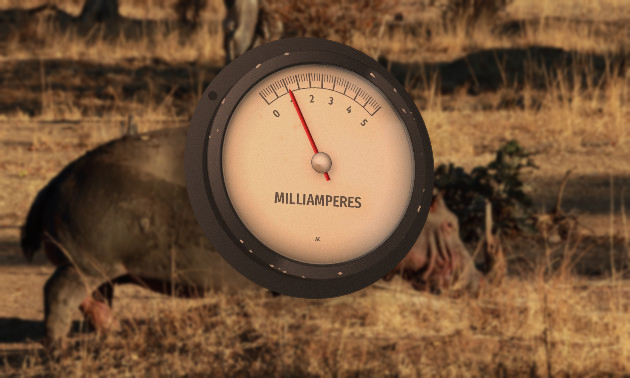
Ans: mA 1
